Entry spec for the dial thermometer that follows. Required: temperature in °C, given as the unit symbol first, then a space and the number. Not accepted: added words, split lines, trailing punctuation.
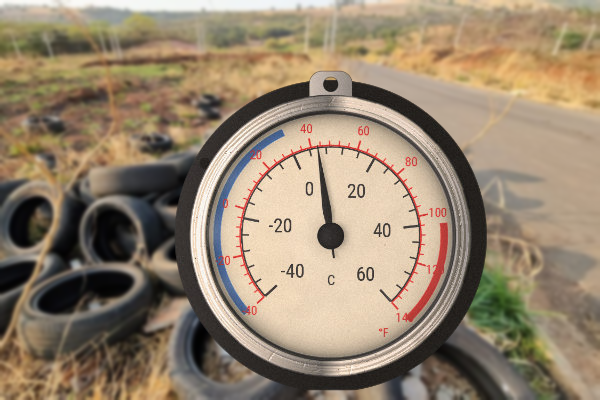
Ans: °C 6
